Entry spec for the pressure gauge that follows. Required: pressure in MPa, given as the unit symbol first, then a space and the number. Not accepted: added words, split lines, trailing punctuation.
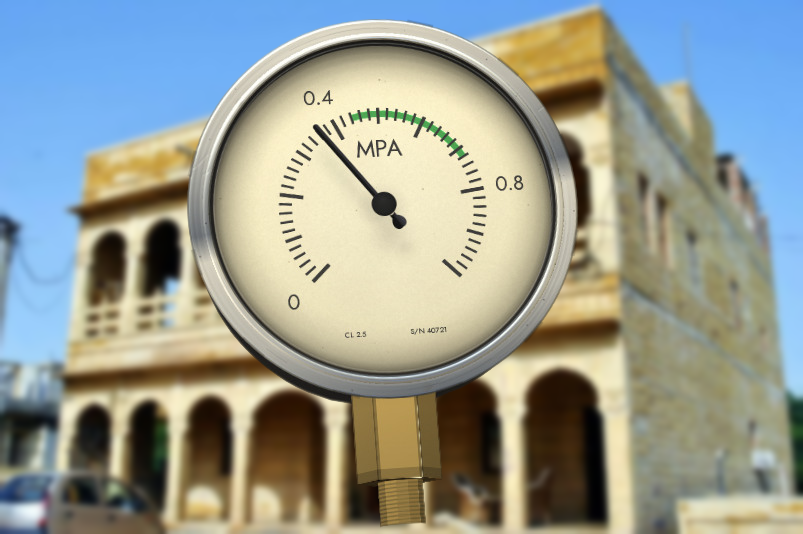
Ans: MPa 0.36
